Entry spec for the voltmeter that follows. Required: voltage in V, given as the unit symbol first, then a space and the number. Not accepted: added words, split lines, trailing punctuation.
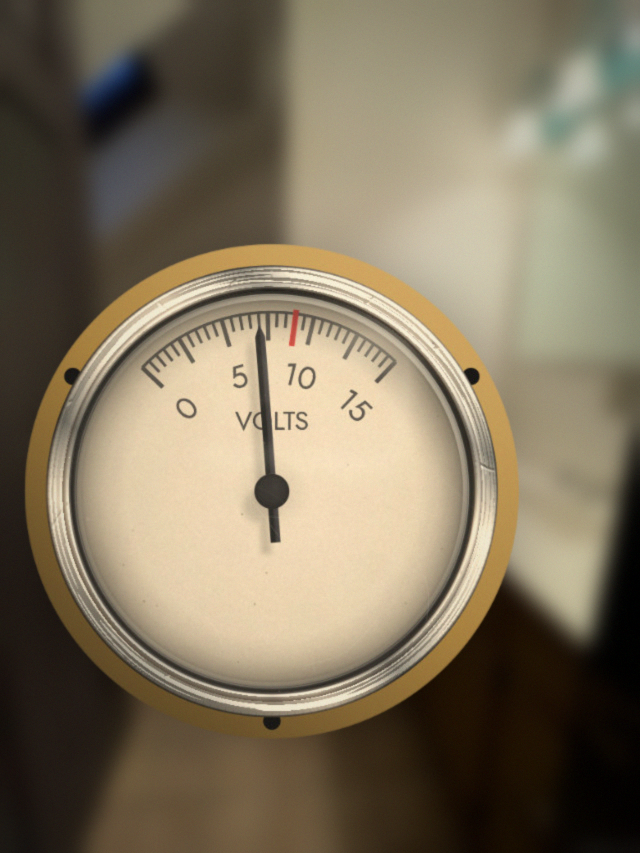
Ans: V 7
